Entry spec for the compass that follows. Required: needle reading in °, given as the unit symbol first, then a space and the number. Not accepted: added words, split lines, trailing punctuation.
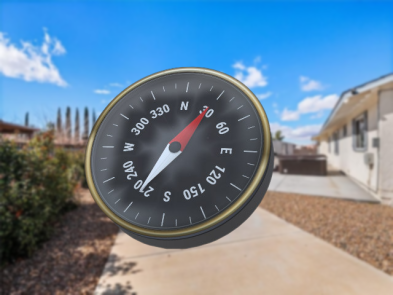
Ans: ° 30
